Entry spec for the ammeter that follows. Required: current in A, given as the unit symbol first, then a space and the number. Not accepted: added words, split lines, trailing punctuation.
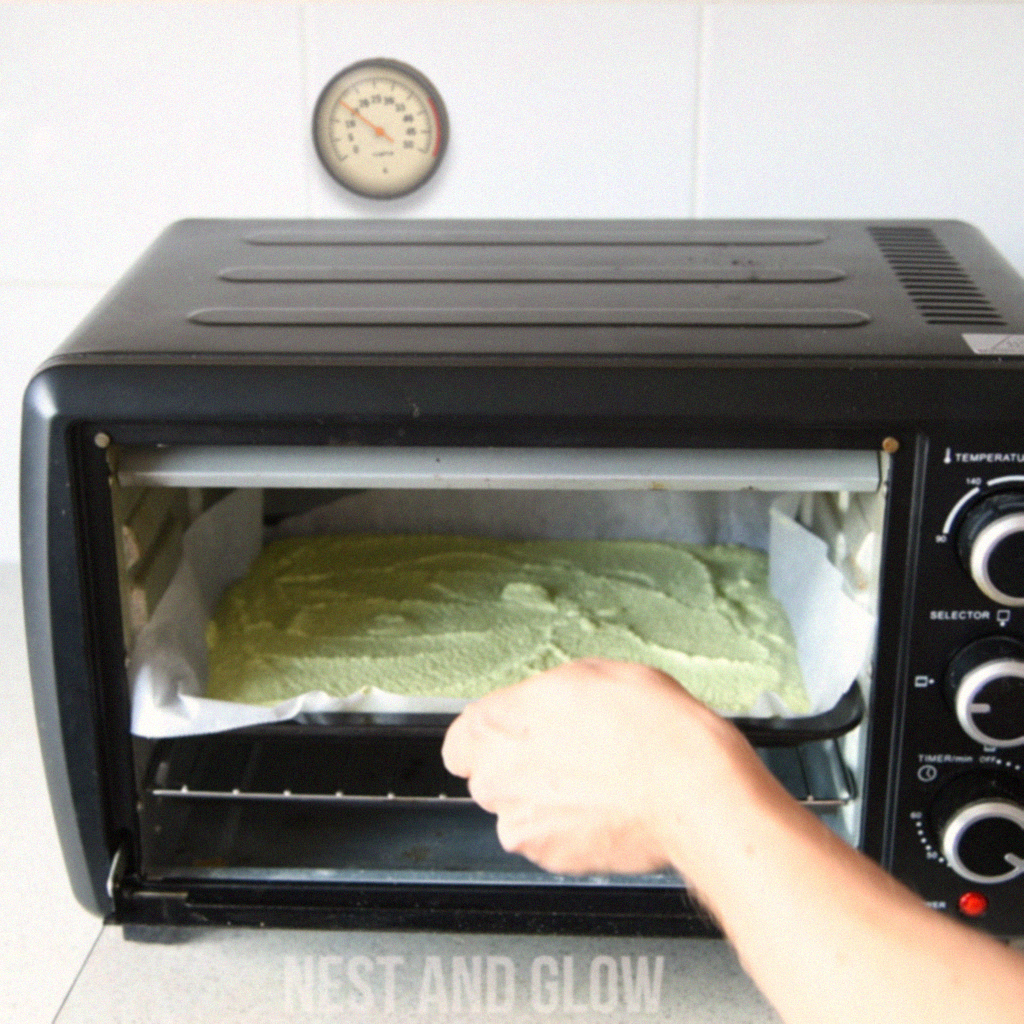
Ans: A 15
